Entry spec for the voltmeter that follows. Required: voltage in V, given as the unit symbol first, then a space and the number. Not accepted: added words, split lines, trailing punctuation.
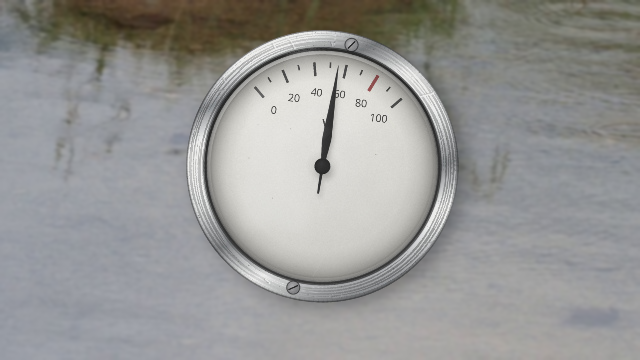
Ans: V 55
